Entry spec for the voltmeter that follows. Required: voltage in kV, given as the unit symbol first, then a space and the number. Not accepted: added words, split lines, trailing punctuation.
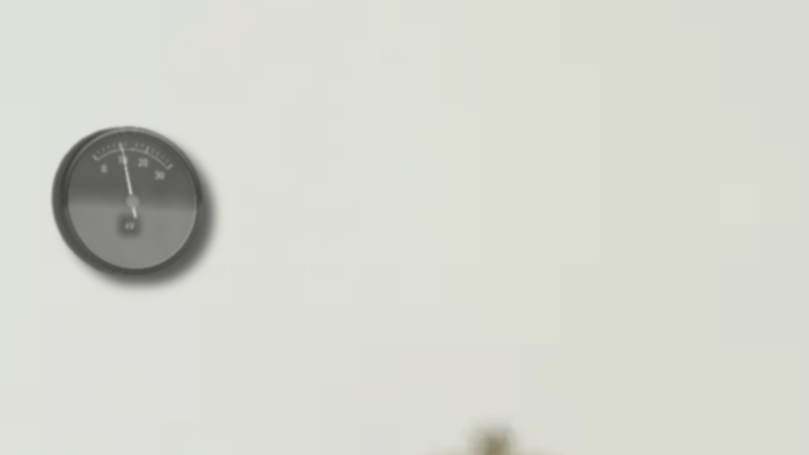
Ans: kV 10
